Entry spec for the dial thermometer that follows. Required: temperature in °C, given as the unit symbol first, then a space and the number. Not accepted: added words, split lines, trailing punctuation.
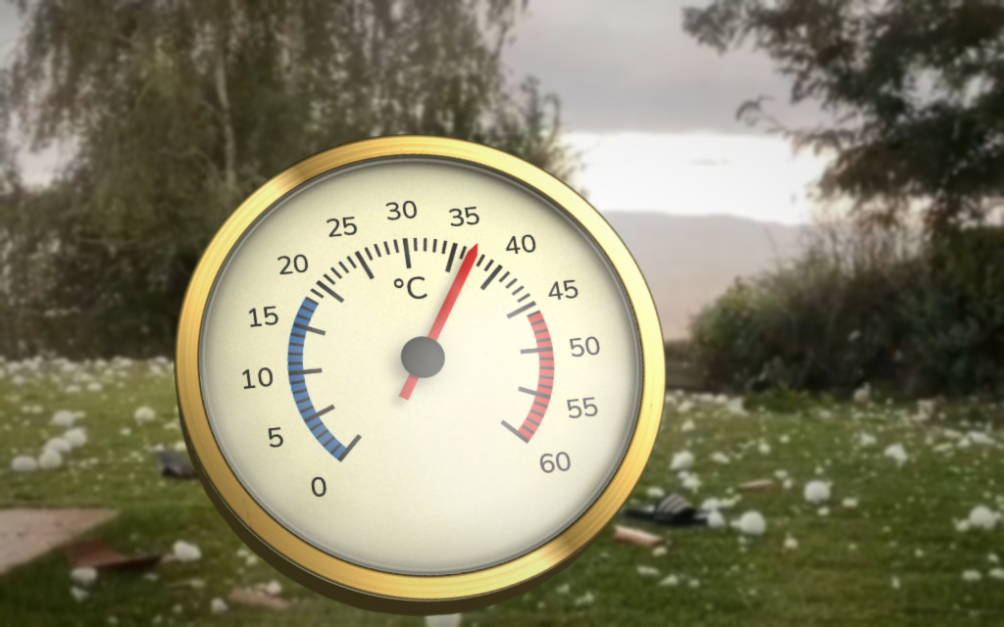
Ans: °C 37
